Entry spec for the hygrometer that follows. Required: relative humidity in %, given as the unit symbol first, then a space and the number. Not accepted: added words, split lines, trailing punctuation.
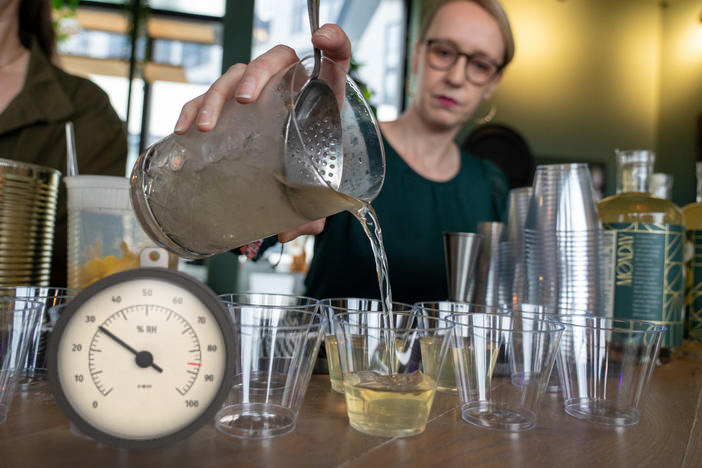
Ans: % 30
